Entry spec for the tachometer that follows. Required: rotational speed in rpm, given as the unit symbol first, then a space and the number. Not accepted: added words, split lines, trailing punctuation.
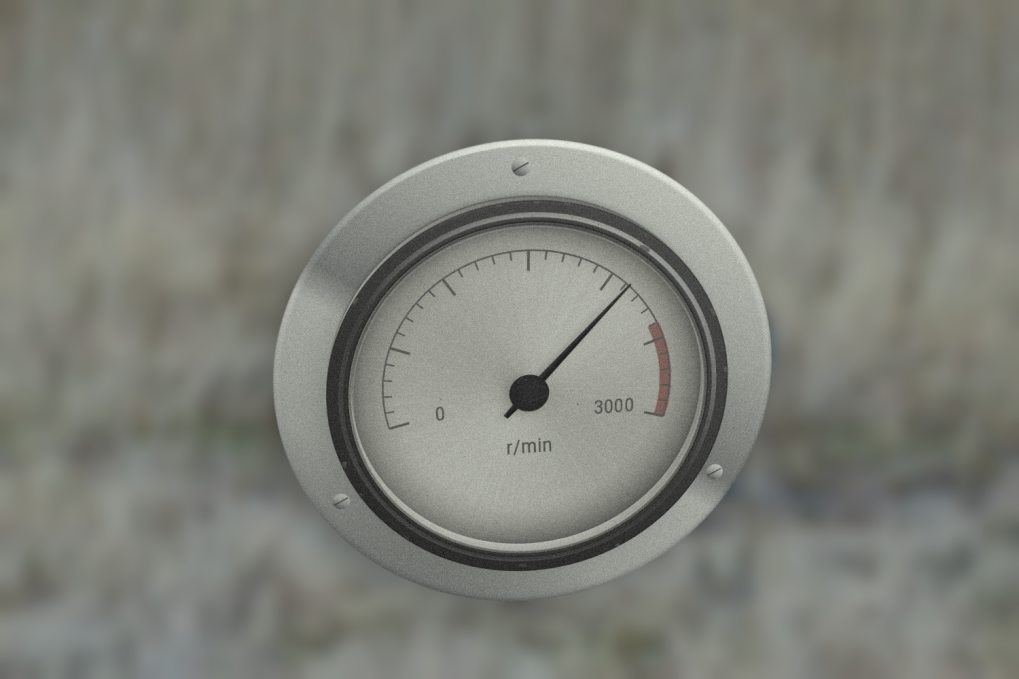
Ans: rpm 2100
